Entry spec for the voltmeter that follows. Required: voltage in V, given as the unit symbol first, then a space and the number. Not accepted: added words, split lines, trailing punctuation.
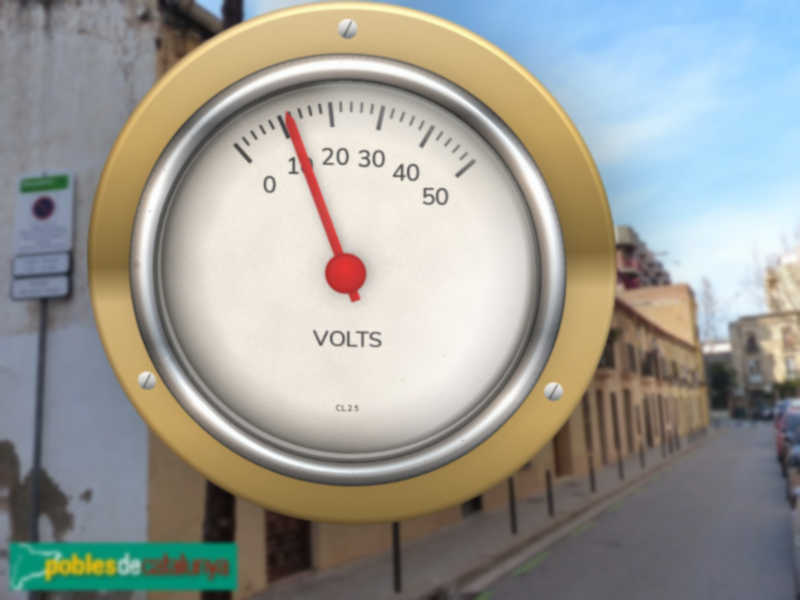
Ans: V 12
